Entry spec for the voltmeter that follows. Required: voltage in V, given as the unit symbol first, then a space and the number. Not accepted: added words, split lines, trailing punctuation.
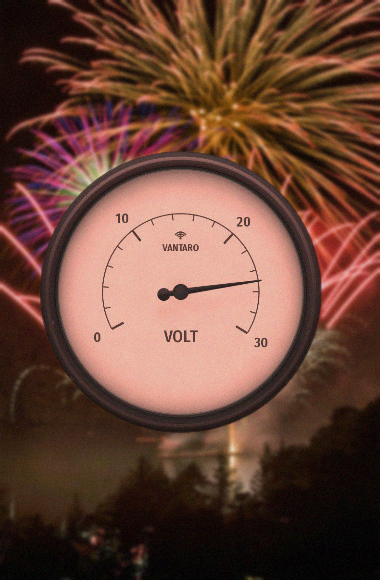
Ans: V 25
